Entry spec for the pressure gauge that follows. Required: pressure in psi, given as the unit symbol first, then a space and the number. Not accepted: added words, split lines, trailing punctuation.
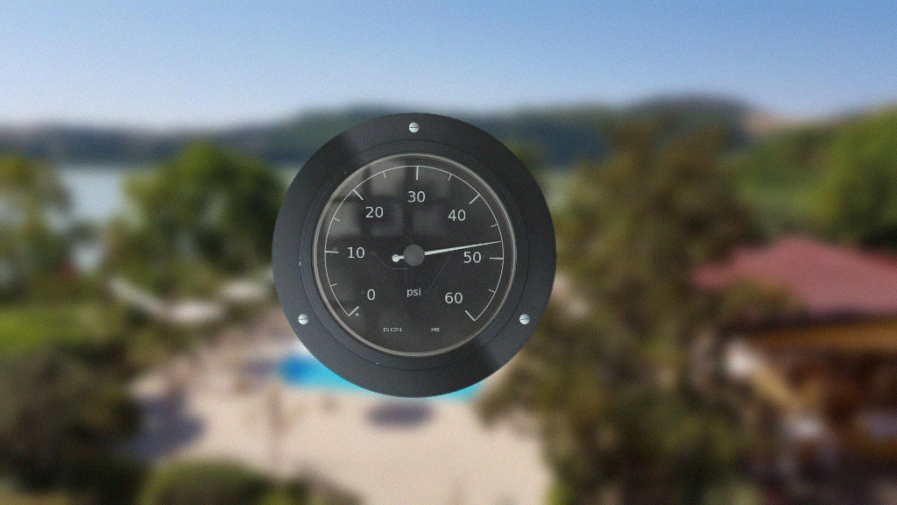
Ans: psi 47.5
